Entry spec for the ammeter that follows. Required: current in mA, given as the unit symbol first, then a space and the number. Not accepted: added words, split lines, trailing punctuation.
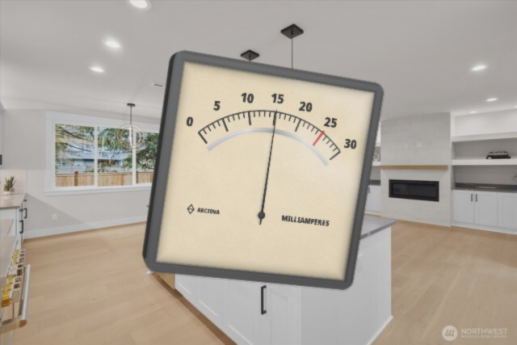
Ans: mA 15
